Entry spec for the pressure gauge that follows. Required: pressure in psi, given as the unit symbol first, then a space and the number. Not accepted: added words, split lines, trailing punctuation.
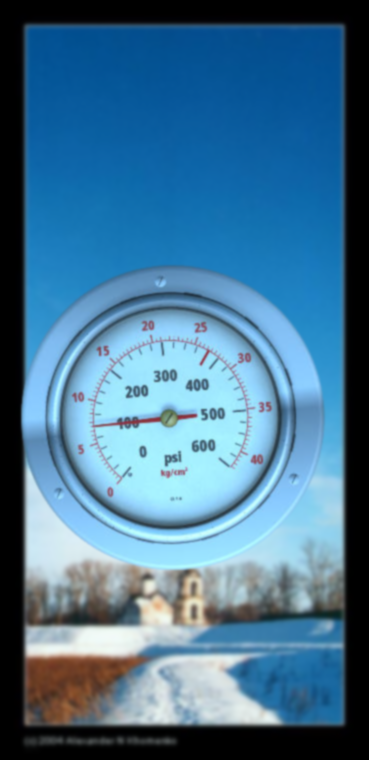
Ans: psi 100
